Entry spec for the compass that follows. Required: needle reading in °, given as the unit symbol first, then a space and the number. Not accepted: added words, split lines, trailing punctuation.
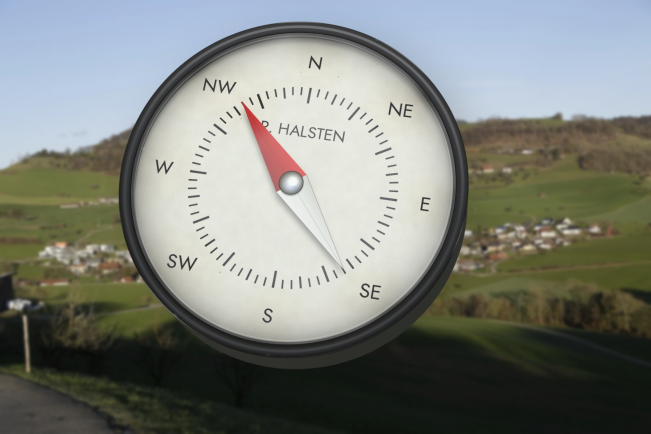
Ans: ° 320
